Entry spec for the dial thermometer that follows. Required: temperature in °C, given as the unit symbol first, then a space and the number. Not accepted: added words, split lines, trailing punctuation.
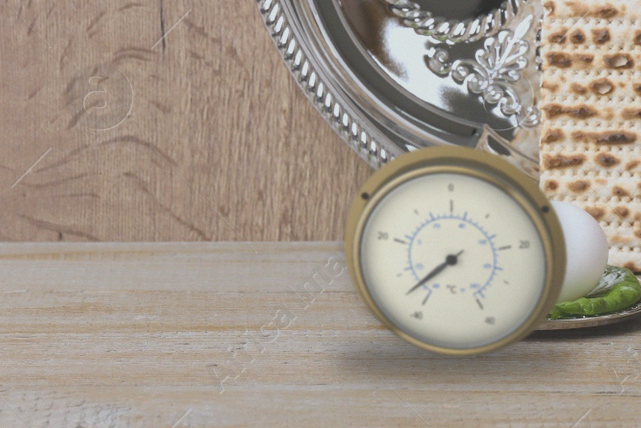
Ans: °C -35
